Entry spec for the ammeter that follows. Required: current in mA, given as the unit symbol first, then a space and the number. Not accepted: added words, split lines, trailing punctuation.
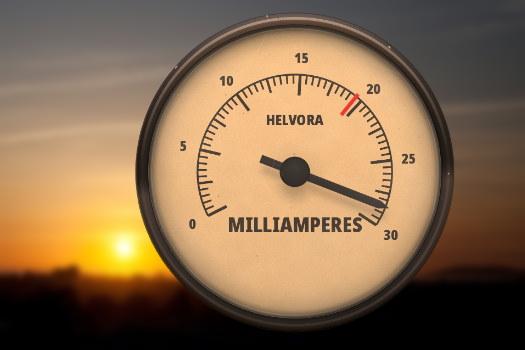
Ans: mA 28.5
